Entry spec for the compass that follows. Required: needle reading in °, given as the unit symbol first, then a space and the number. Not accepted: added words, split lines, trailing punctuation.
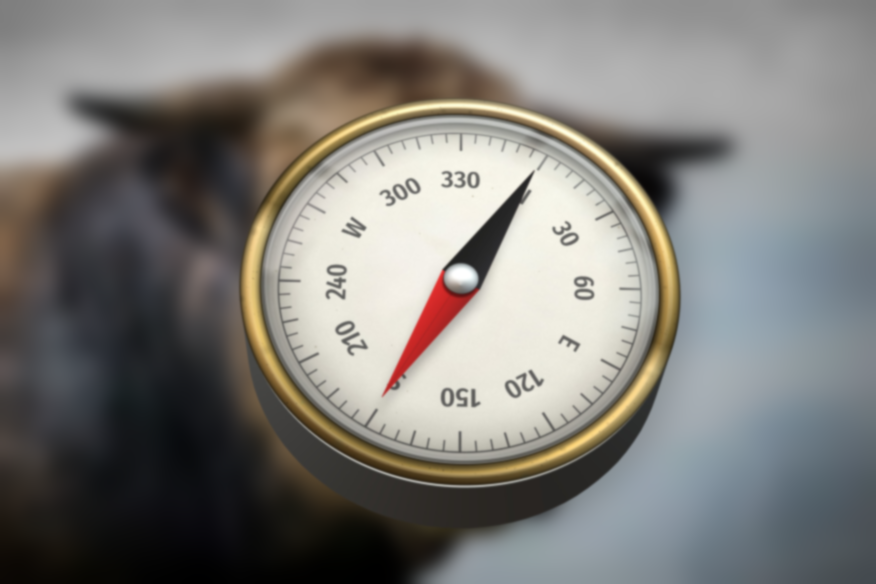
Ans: ° 180
